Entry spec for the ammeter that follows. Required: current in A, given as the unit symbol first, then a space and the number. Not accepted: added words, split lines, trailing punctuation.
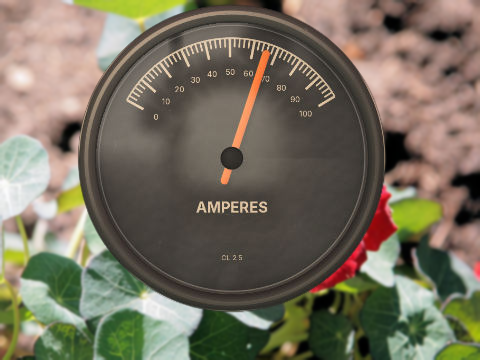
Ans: A 66
